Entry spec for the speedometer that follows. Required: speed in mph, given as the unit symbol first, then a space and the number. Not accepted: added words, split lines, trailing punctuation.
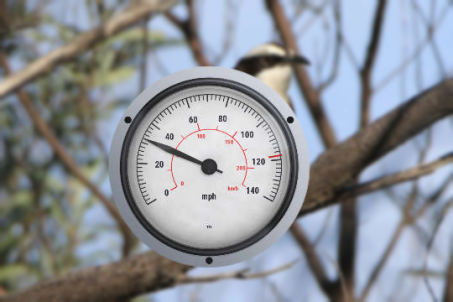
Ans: mph 32
